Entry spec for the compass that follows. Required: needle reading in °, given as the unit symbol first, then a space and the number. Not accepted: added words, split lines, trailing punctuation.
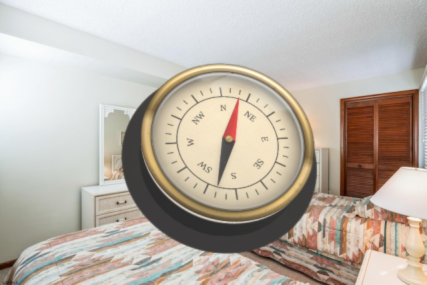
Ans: ° 20
